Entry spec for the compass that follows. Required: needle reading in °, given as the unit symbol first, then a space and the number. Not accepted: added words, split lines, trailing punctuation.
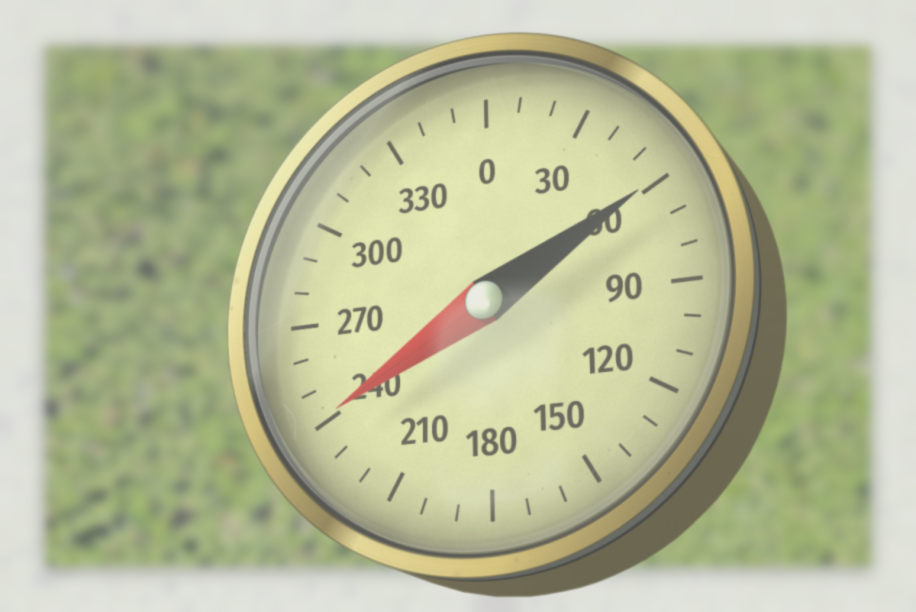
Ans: ° 240
